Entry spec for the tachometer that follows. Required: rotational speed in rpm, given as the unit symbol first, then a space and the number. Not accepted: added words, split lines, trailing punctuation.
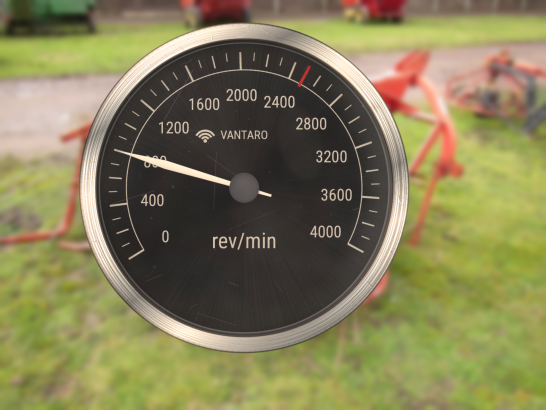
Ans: rpm 800
